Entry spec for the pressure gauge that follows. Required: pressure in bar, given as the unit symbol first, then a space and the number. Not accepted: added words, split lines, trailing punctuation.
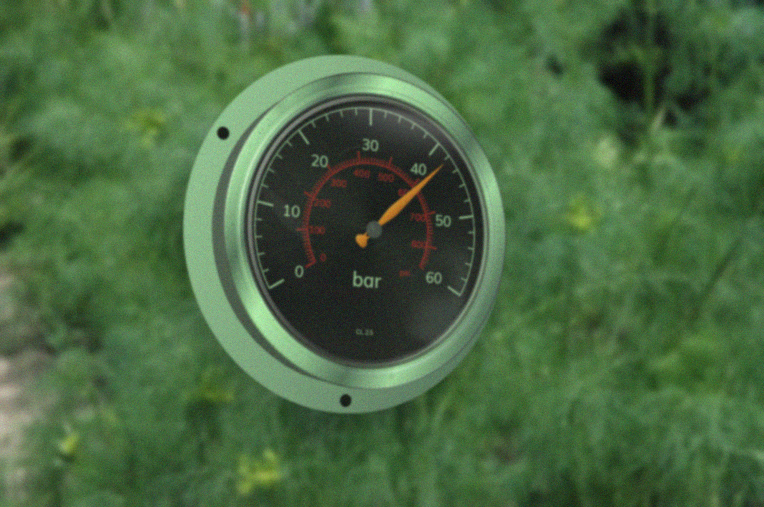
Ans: bar 42
